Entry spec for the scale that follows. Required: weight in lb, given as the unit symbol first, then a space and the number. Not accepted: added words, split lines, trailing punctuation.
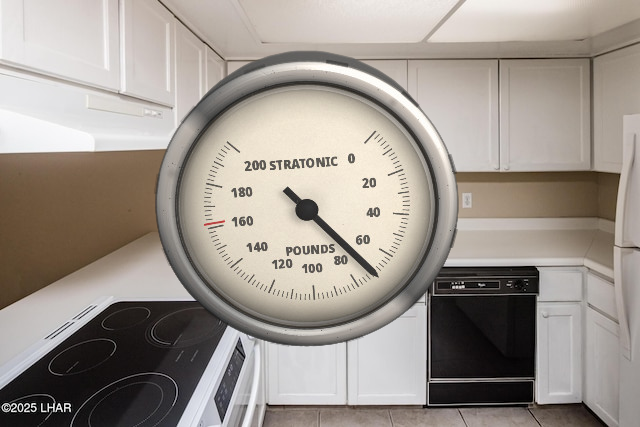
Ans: lb 70
